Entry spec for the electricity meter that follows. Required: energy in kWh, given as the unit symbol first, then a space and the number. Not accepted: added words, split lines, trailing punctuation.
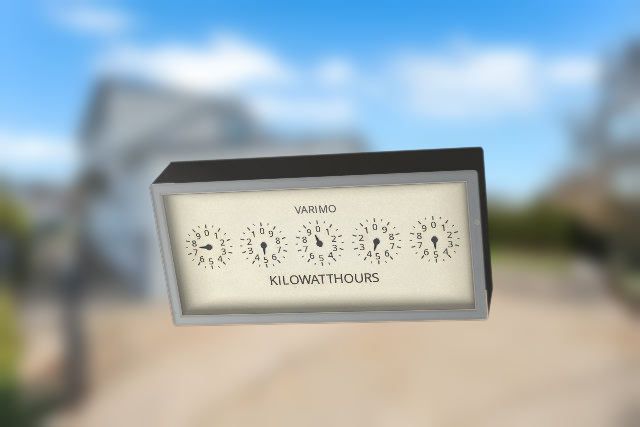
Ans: kWh 74945
